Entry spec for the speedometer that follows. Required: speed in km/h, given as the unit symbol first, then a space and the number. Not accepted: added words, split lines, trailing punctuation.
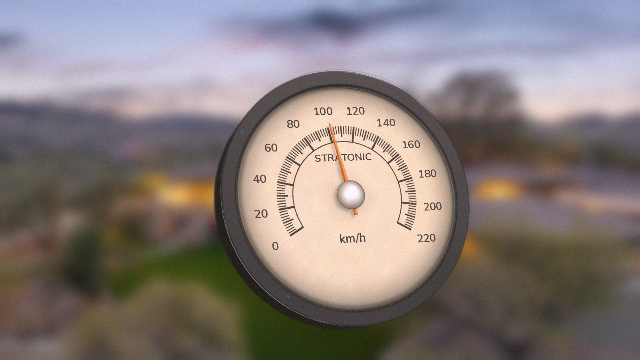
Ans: km/h 100
